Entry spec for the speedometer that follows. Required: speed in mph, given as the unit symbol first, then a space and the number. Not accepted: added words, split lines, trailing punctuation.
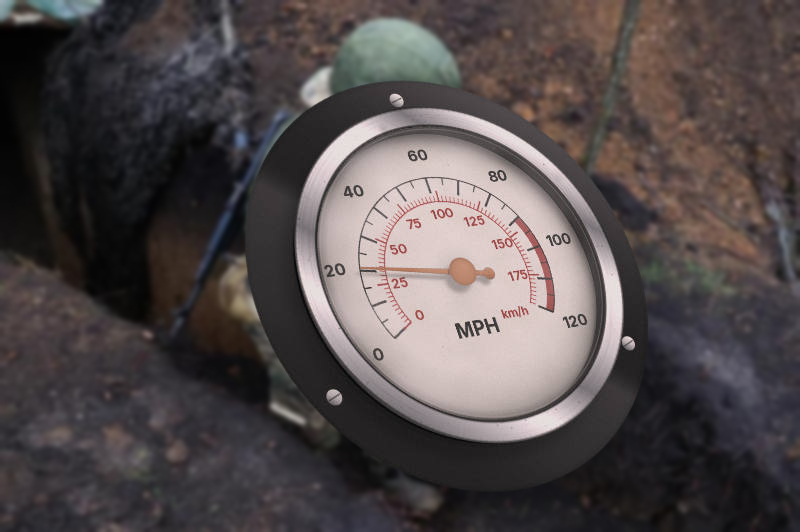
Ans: mph 20
